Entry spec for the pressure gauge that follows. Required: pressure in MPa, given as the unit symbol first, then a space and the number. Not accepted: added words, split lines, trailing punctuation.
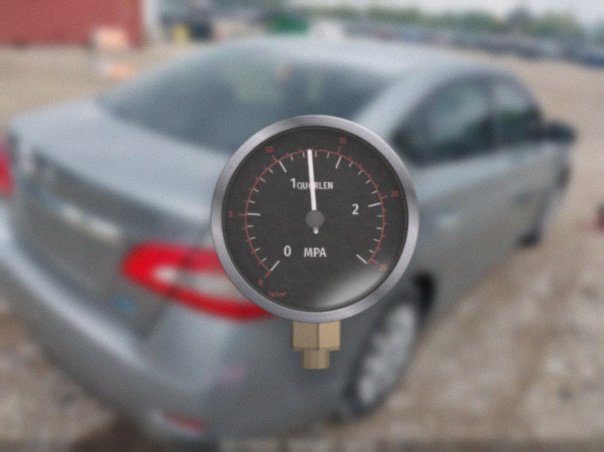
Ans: MPa 1.25
